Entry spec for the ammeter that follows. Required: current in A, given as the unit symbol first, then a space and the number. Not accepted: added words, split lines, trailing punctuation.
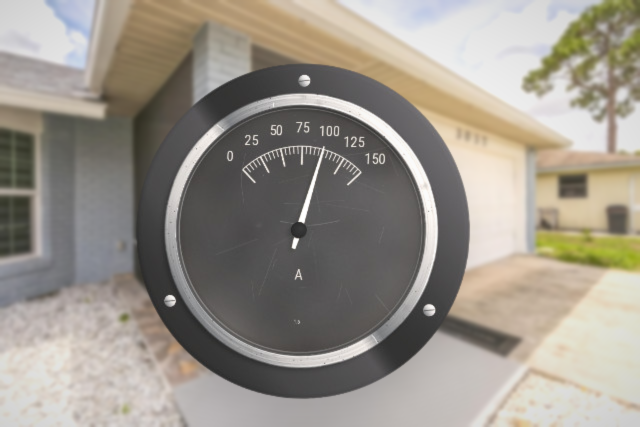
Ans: A 100
